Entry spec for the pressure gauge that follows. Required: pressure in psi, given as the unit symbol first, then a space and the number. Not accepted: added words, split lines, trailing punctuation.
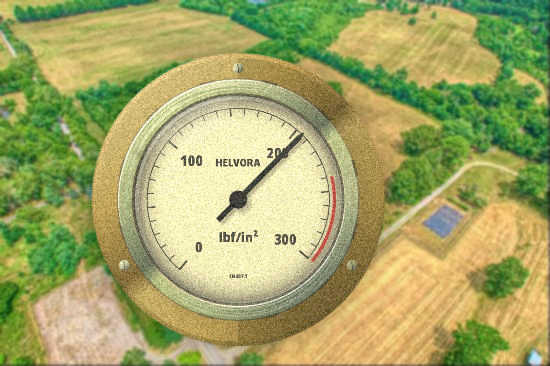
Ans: psi 205
